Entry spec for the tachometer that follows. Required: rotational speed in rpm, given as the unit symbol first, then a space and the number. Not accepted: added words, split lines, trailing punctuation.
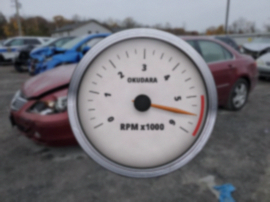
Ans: rpm 5500
